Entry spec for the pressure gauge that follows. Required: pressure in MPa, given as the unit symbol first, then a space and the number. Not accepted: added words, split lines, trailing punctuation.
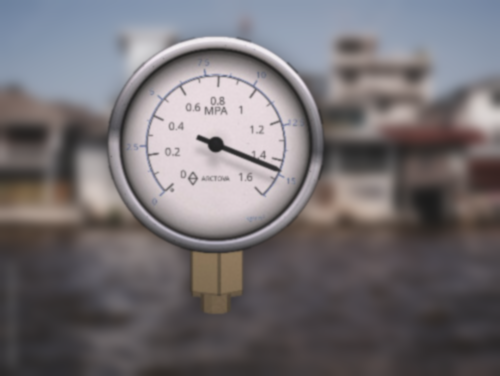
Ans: MPa 1.45
